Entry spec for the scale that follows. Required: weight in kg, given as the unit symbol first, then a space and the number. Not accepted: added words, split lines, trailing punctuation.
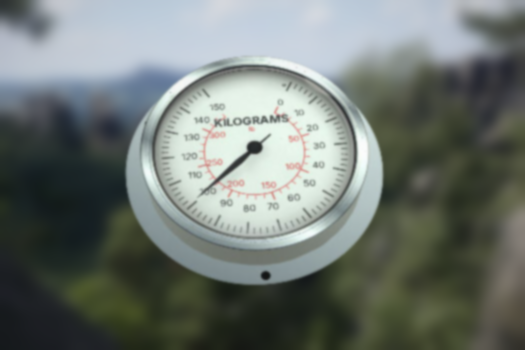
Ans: kg 100
